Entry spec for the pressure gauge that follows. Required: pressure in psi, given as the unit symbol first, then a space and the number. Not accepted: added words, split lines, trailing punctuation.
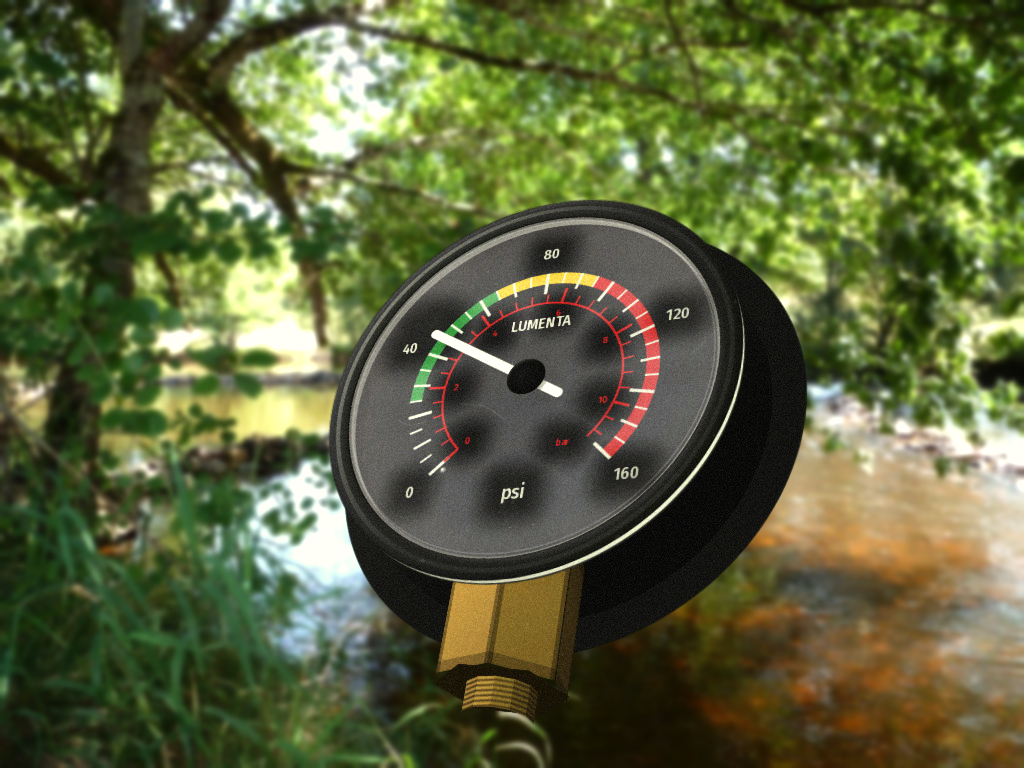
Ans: psi 45
